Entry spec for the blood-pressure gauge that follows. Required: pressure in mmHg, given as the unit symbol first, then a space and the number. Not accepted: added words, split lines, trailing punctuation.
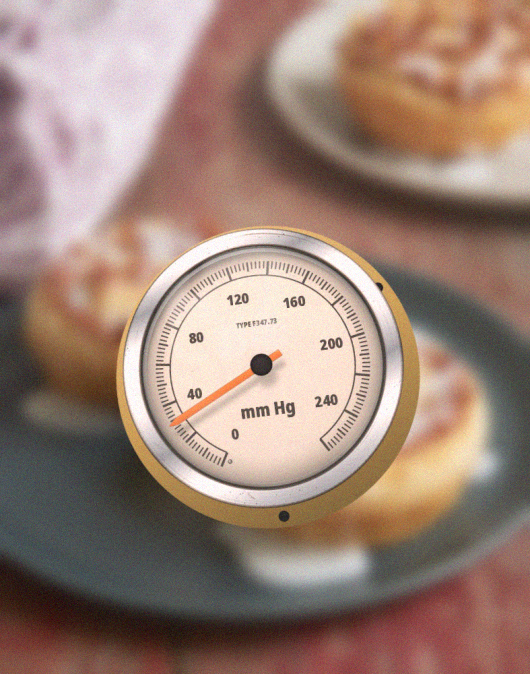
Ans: mmHg 30
